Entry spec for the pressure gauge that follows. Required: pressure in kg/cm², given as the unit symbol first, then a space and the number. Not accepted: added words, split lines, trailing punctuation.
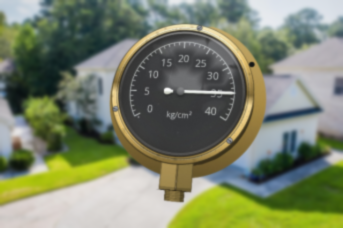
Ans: kg/cm² 35
